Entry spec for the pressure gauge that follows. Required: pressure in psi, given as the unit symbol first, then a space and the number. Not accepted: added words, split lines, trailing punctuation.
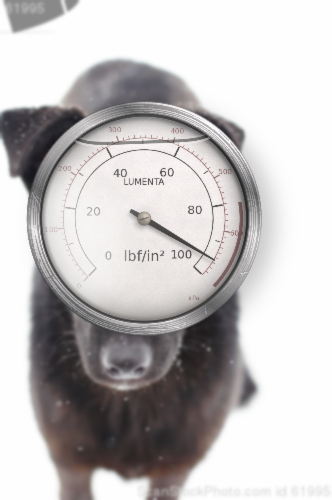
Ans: psi 95
